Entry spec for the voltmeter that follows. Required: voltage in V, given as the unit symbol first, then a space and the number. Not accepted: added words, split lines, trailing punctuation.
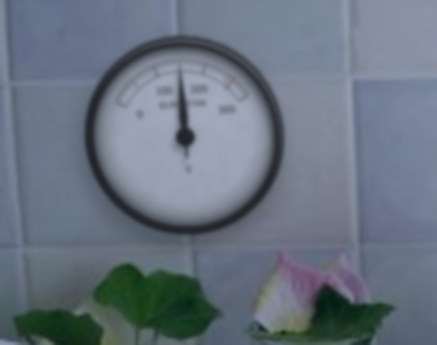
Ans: V 150
